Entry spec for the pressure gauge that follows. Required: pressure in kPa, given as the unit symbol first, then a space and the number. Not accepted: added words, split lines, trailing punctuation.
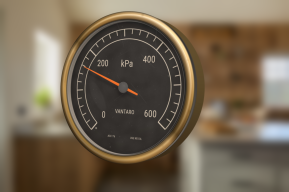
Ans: kPa 160
